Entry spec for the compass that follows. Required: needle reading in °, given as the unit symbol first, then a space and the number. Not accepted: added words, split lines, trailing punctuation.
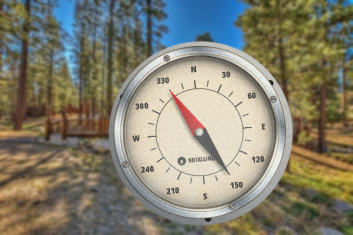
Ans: ° 330
